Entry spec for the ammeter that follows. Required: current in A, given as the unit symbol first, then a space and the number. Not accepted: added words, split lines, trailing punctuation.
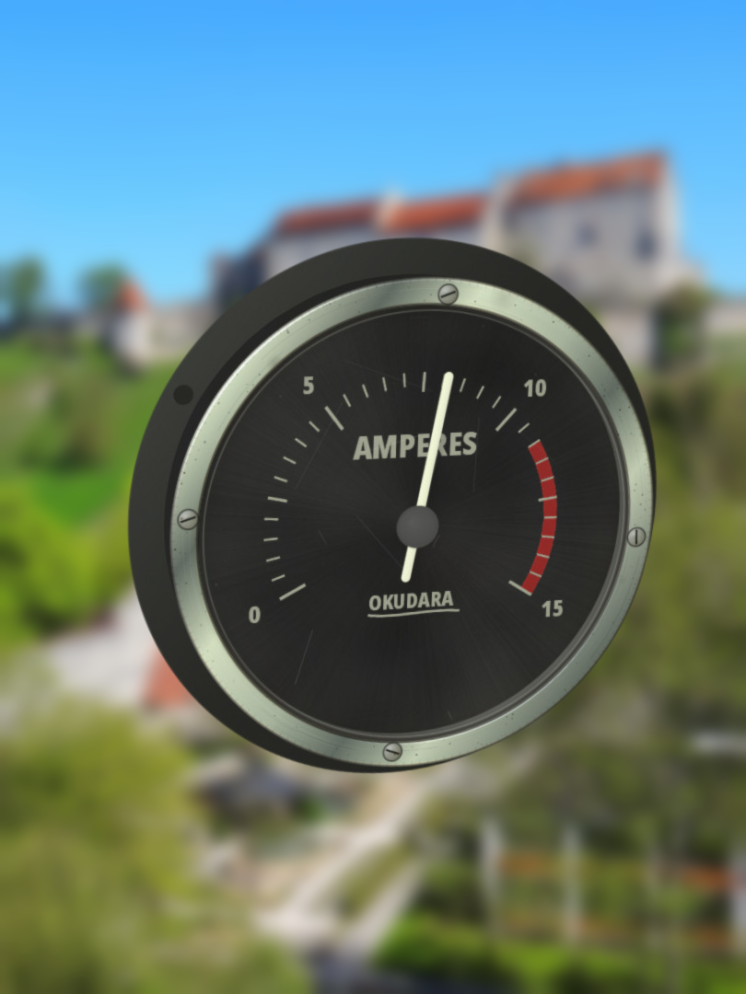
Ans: A 8
